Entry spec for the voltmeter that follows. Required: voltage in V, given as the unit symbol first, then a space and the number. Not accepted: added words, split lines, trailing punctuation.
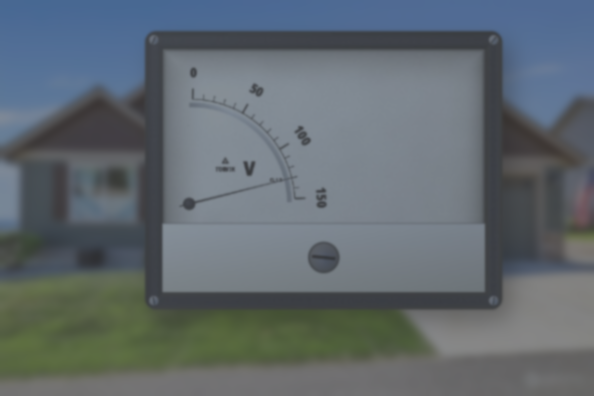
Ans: V 130
